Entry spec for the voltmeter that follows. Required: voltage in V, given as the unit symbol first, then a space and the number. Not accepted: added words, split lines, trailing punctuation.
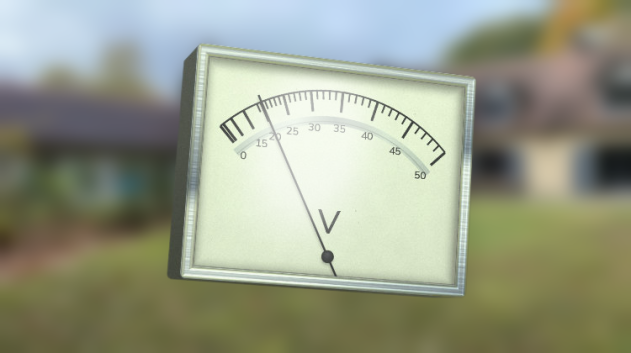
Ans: V 20
